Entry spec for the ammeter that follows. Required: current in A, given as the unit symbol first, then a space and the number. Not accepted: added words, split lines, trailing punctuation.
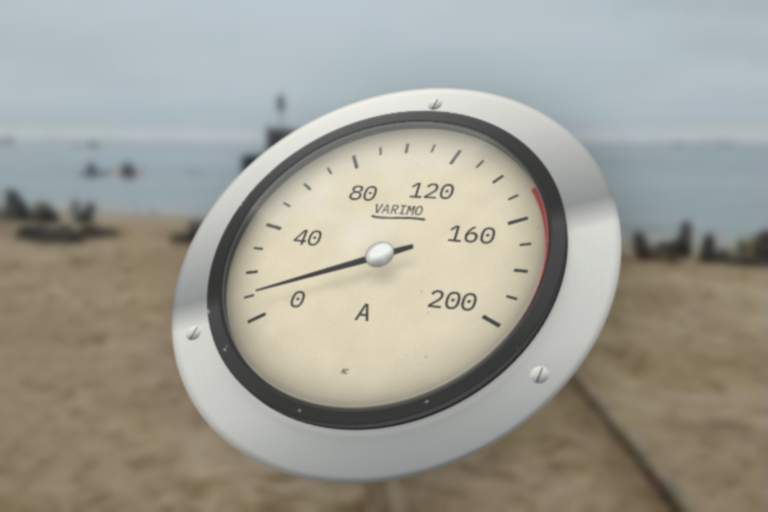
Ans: A 10
